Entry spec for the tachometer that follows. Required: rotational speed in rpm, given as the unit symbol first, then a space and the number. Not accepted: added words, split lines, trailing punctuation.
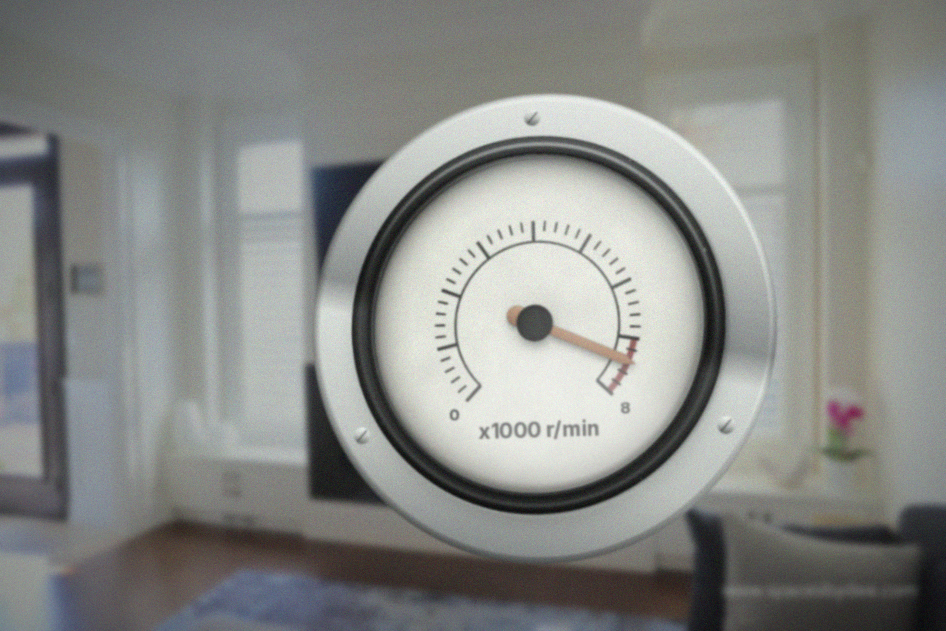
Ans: rpm 7400
